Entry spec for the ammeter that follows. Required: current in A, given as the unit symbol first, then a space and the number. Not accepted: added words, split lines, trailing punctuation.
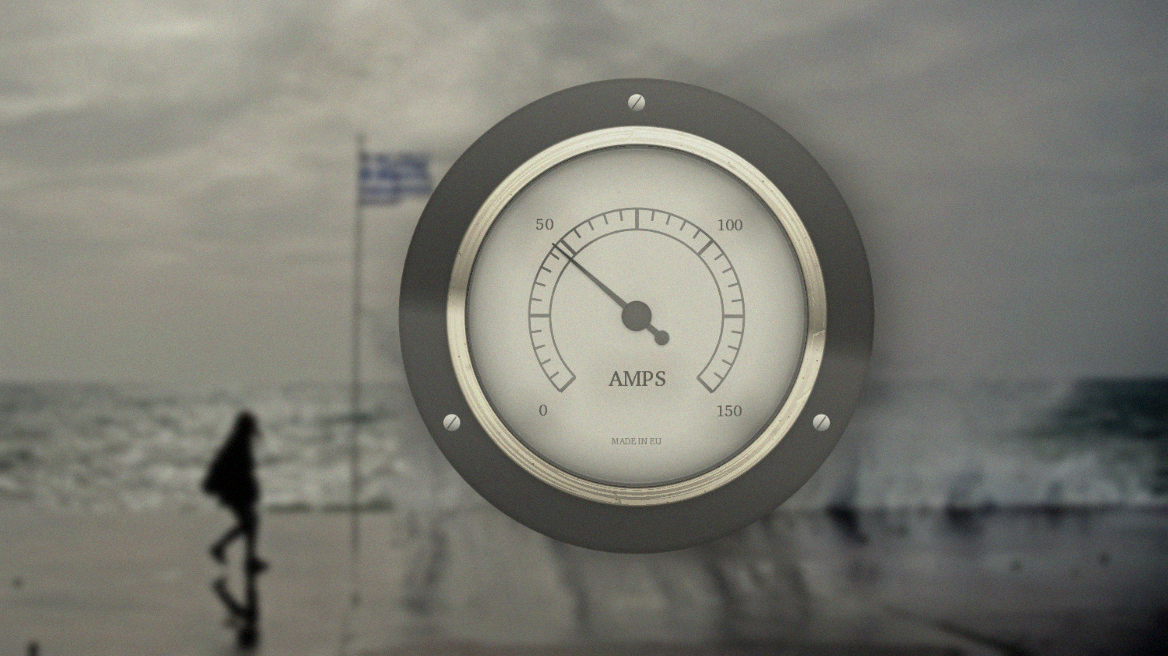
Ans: A 47.5
